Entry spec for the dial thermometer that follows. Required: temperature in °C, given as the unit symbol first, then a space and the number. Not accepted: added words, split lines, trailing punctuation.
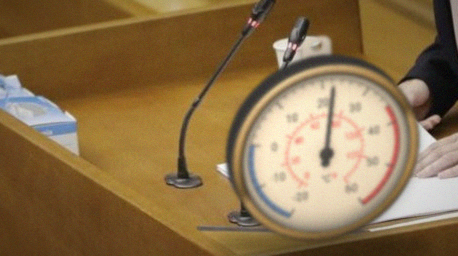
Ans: °C 22
